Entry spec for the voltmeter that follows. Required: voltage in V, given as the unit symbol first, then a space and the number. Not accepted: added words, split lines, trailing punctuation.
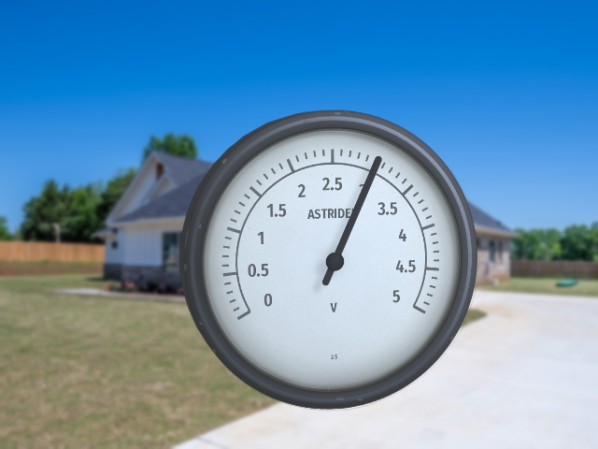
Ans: V 3
